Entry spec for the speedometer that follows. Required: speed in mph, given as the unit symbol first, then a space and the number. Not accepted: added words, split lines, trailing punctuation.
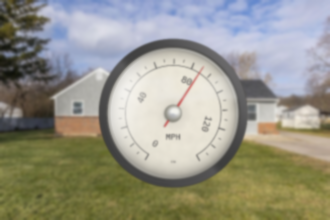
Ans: mph 85
